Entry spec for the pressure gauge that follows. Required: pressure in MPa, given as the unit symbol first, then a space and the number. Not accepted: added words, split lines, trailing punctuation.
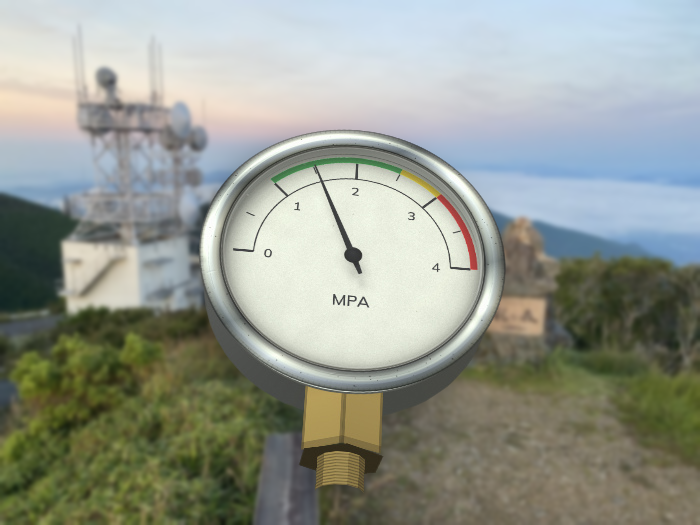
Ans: MPa 1.5
